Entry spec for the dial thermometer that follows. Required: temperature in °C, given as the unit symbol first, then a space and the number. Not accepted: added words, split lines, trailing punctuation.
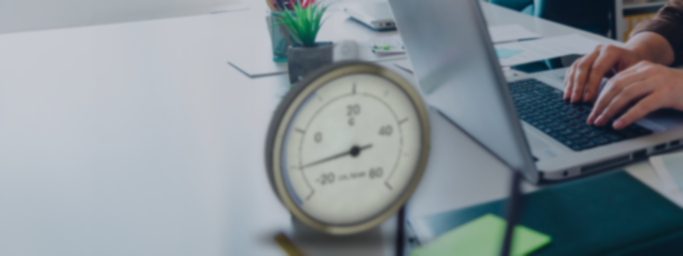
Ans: °C -10
